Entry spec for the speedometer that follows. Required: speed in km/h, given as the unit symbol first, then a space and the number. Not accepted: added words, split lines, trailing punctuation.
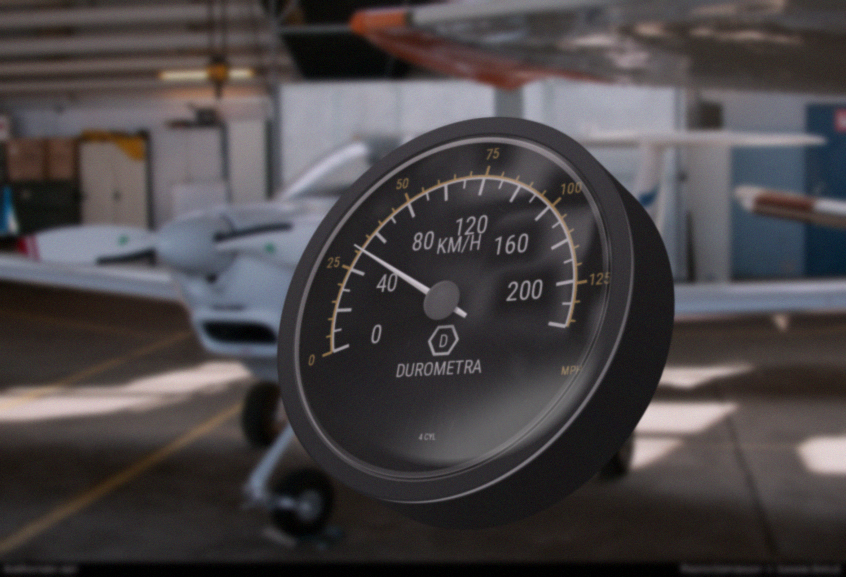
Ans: km/h 50
